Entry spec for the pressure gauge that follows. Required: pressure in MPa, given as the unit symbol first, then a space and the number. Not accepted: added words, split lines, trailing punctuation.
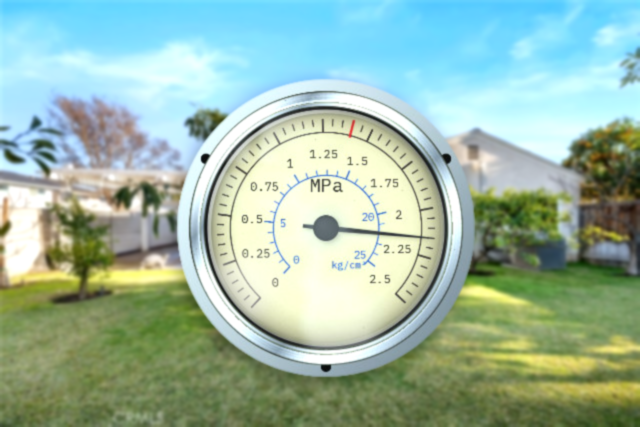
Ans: MPa 2.15
